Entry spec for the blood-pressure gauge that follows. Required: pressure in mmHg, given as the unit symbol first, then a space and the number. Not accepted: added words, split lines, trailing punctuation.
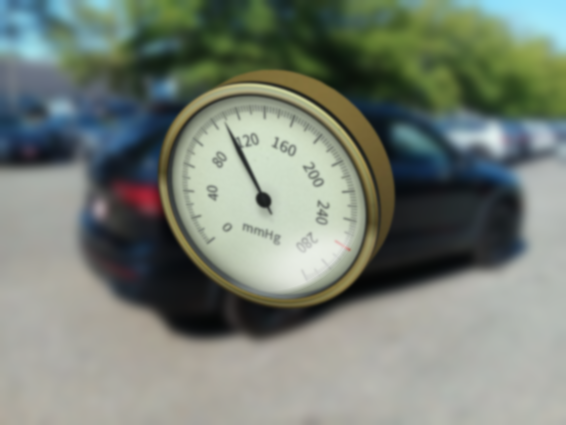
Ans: mmHg 110
